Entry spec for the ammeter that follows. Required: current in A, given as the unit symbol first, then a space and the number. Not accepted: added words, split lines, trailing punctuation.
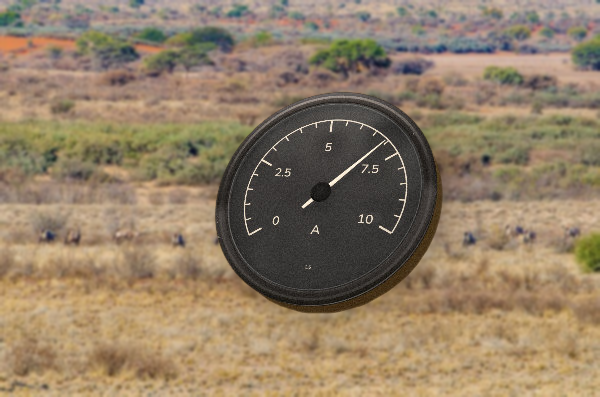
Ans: A 7
